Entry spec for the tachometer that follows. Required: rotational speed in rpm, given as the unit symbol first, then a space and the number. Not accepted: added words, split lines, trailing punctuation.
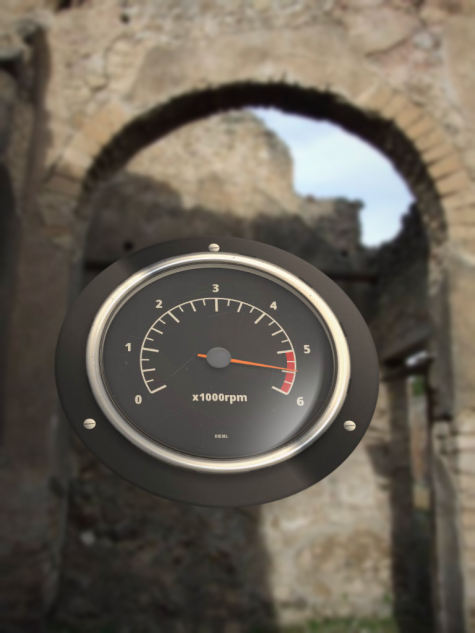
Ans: rpm 5500
